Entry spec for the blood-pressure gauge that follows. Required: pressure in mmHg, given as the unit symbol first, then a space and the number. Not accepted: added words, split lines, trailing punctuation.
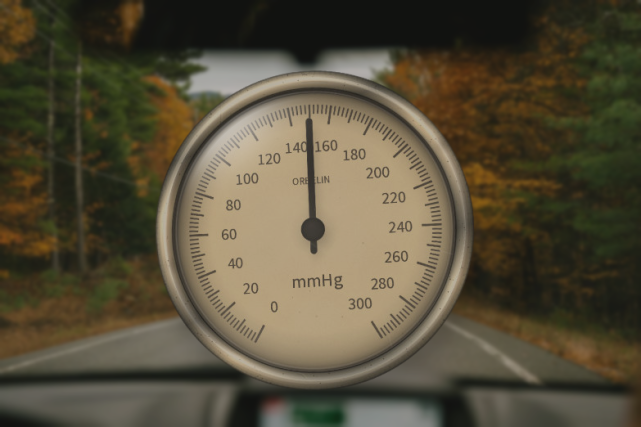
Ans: mmHg 150
